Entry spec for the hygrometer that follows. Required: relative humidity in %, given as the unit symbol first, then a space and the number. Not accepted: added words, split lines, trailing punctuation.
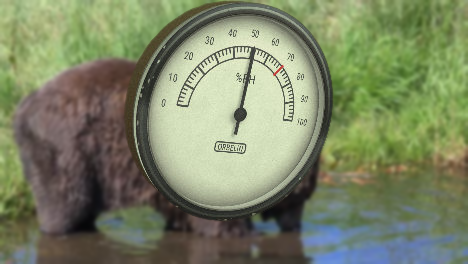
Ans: % 50
